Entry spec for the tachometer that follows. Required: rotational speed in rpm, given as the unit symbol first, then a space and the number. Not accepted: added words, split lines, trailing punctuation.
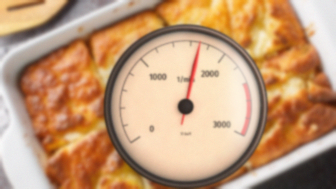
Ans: rpm 1700
